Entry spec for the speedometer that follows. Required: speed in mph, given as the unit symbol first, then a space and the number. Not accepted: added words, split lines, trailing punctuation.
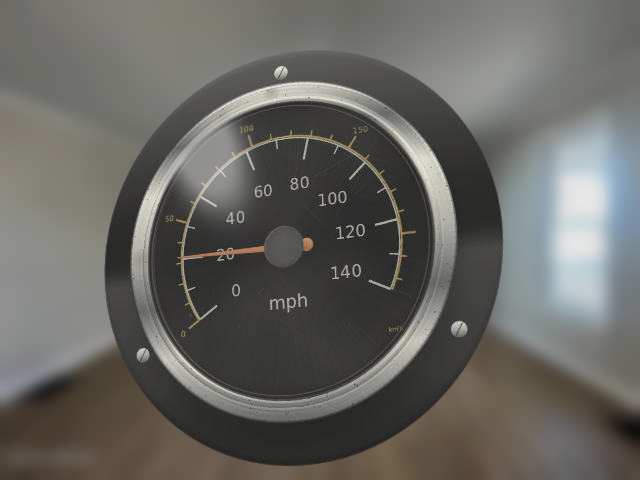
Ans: mph 20
